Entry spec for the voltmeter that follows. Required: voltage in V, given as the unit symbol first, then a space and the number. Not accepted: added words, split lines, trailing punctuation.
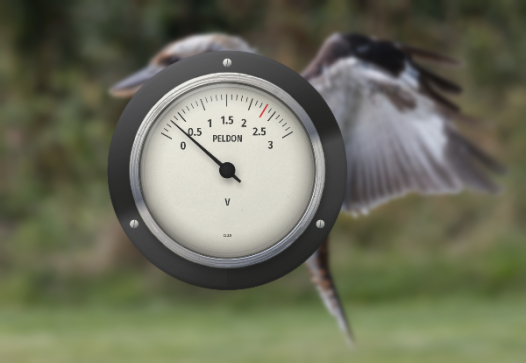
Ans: V 0.3
